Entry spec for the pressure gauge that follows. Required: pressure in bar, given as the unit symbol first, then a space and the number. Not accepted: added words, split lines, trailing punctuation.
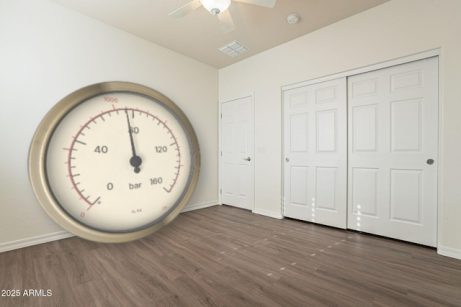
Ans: bar 75
